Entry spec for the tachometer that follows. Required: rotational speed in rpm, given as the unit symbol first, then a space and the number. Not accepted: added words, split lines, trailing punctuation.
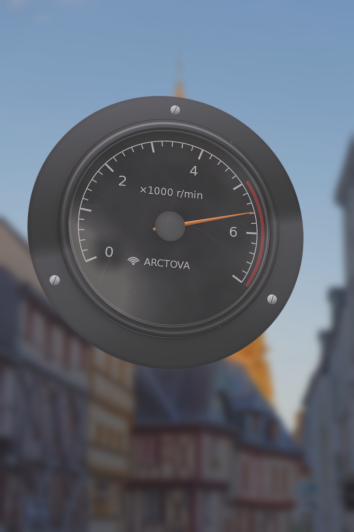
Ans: rpm 5600
